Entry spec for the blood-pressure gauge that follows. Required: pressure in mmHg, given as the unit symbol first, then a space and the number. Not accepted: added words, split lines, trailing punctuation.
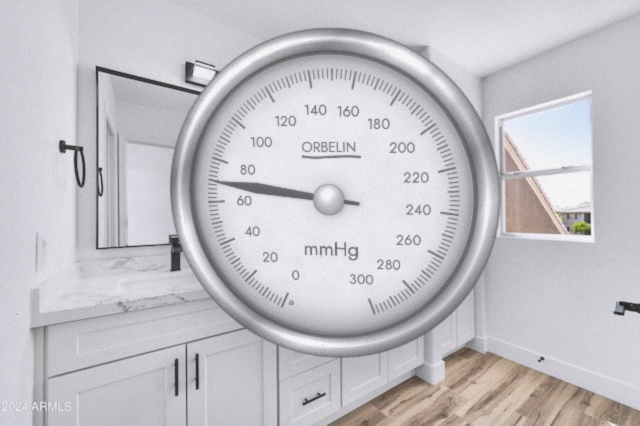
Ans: mmHg 70
